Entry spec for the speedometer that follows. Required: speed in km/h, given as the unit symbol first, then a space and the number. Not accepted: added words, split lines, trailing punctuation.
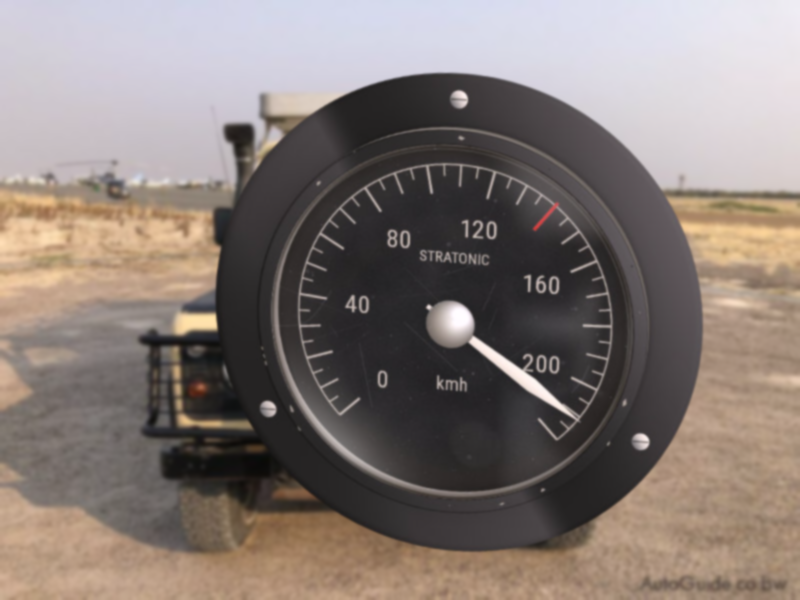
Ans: km/h 210
